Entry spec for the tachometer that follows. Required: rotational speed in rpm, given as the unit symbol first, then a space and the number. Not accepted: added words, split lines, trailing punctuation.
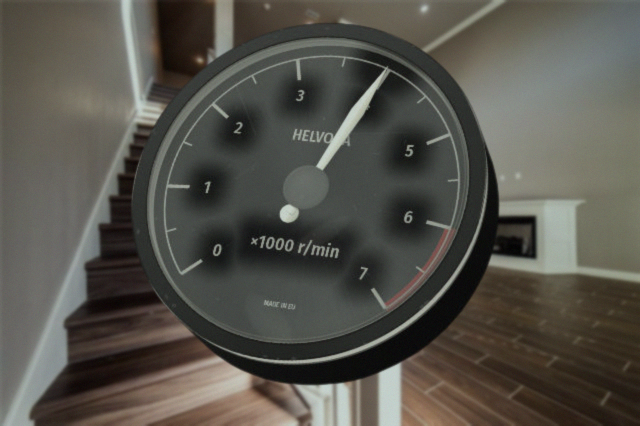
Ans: rpm 4000
